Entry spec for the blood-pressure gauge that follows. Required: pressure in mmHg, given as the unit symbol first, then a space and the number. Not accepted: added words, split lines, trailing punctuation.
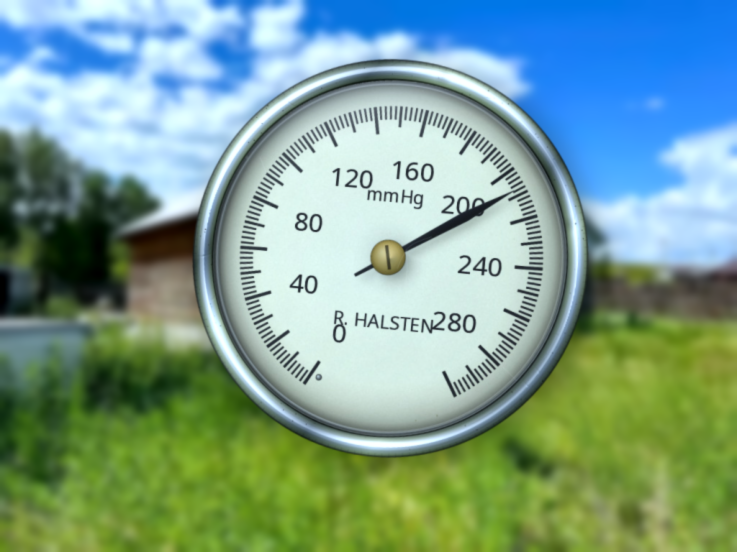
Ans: mmHg 208
